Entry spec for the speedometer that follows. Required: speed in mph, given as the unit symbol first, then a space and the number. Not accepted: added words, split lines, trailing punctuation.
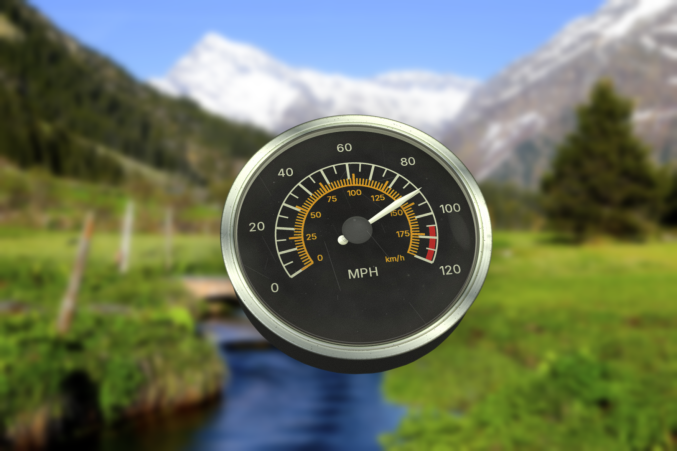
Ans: mph 90
